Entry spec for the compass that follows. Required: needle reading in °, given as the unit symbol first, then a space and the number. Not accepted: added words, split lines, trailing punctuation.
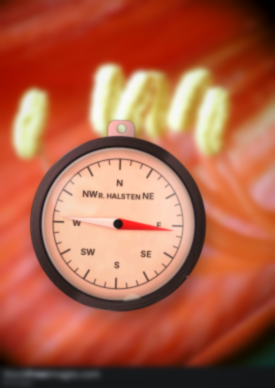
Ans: ° 95
